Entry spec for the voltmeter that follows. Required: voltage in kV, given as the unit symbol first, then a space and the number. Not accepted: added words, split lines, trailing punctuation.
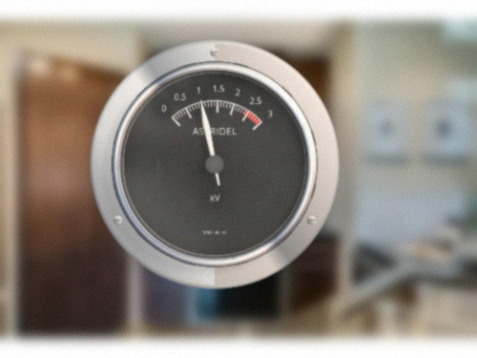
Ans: kV 1
